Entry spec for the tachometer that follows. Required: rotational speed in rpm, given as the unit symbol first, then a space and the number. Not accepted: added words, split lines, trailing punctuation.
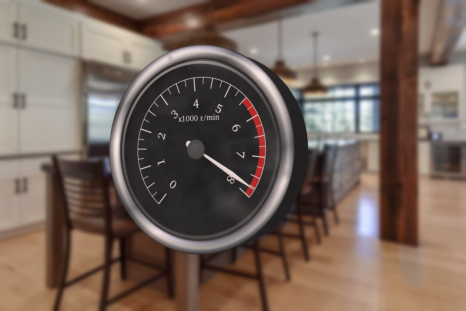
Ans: rpm 7750
